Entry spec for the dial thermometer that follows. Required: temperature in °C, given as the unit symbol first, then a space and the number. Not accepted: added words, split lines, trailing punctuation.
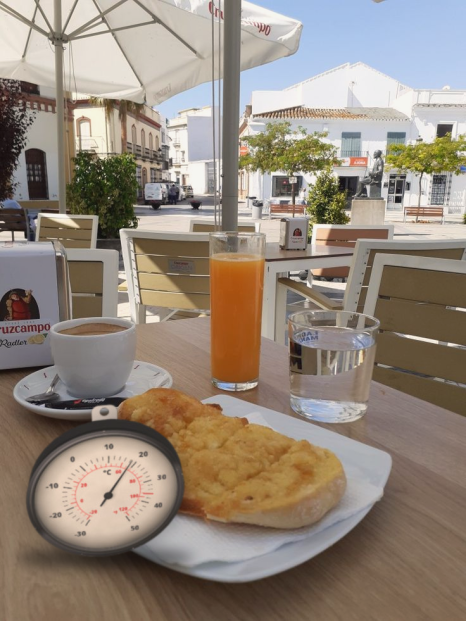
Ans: °C 18
